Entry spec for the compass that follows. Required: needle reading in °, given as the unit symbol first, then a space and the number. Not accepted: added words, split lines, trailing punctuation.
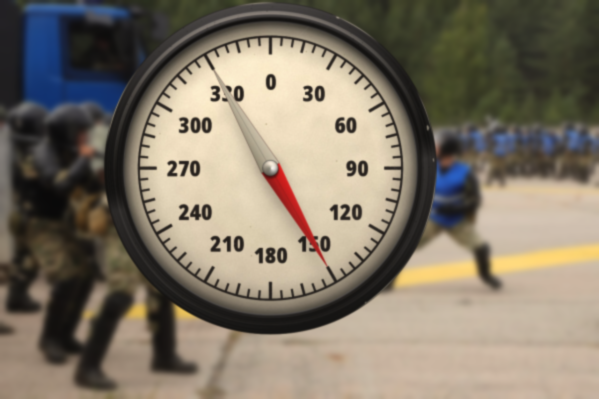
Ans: ° 150
